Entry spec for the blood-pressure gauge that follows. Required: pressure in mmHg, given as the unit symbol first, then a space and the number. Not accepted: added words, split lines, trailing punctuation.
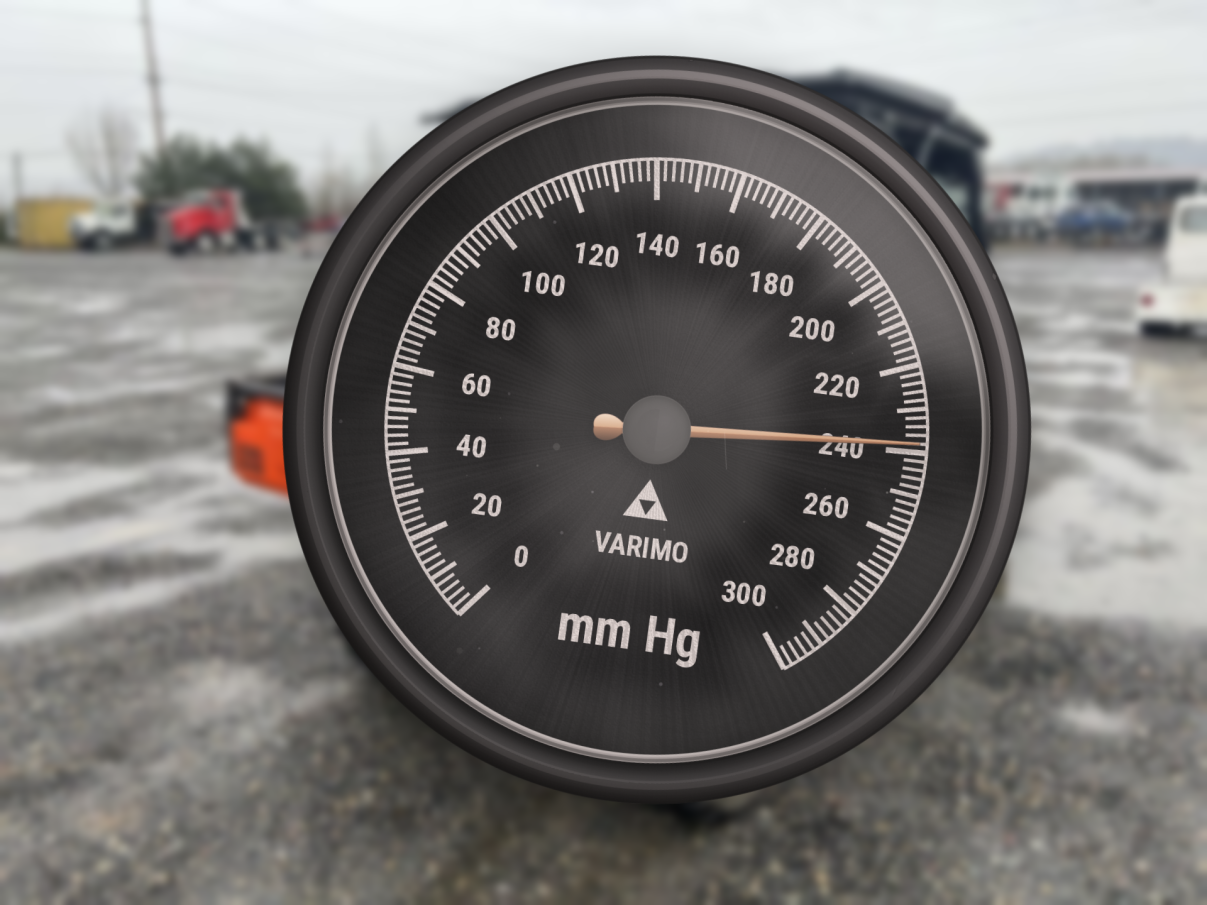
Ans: mmHg 238
